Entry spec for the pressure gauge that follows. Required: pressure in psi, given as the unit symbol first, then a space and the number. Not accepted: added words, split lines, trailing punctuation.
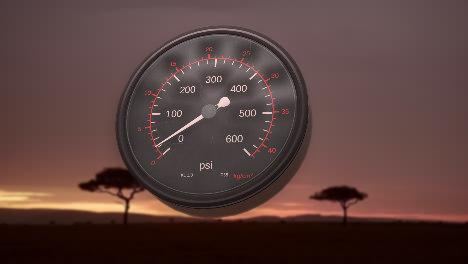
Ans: psi 20
